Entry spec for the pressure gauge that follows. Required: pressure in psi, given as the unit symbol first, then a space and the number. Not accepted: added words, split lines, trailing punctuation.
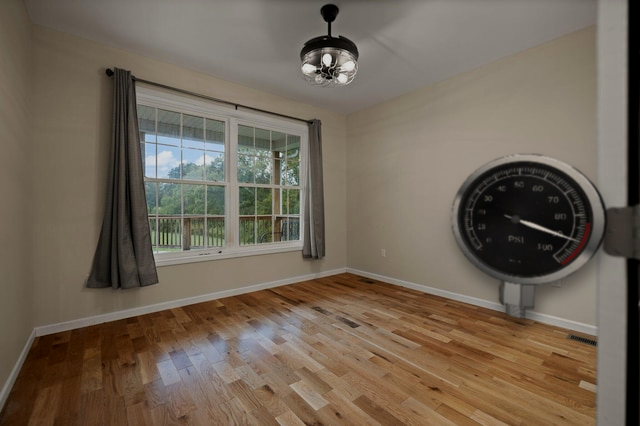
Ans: psi 90
